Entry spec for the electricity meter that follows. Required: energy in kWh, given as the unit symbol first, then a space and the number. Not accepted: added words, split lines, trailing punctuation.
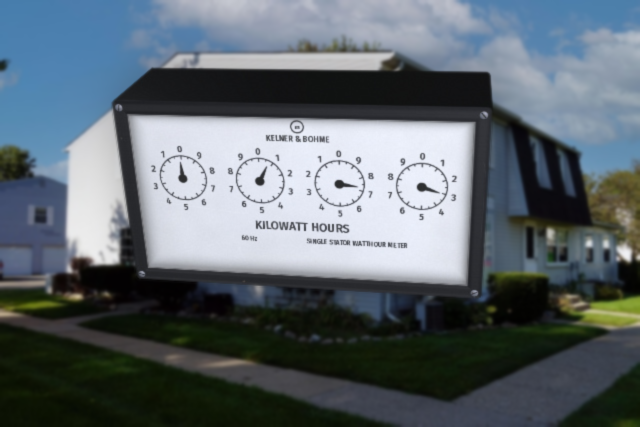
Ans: kWh 73
